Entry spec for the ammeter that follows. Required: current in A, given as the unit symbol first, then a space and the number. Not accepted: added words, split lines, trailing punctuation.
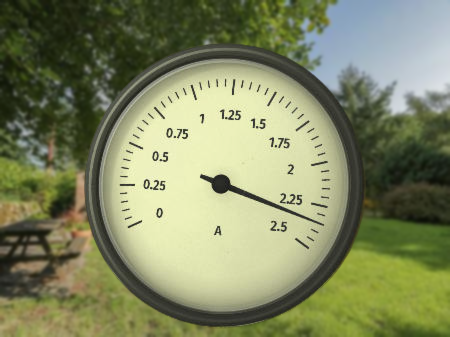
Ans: A 2.35
